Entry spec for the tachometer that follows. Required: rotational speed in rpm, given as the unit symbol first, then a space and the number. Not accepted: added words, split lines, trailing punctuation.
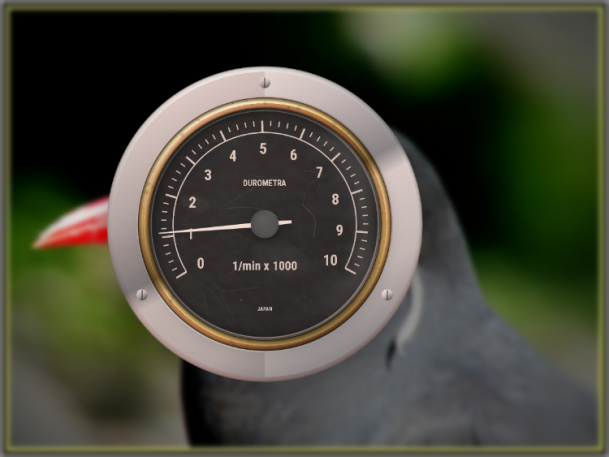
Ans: rpm 1100
